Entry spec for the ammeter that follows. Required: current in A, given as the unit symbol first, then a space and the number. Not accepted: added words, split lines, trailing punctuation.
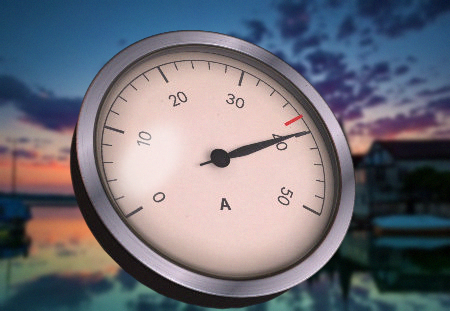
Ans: A 40
